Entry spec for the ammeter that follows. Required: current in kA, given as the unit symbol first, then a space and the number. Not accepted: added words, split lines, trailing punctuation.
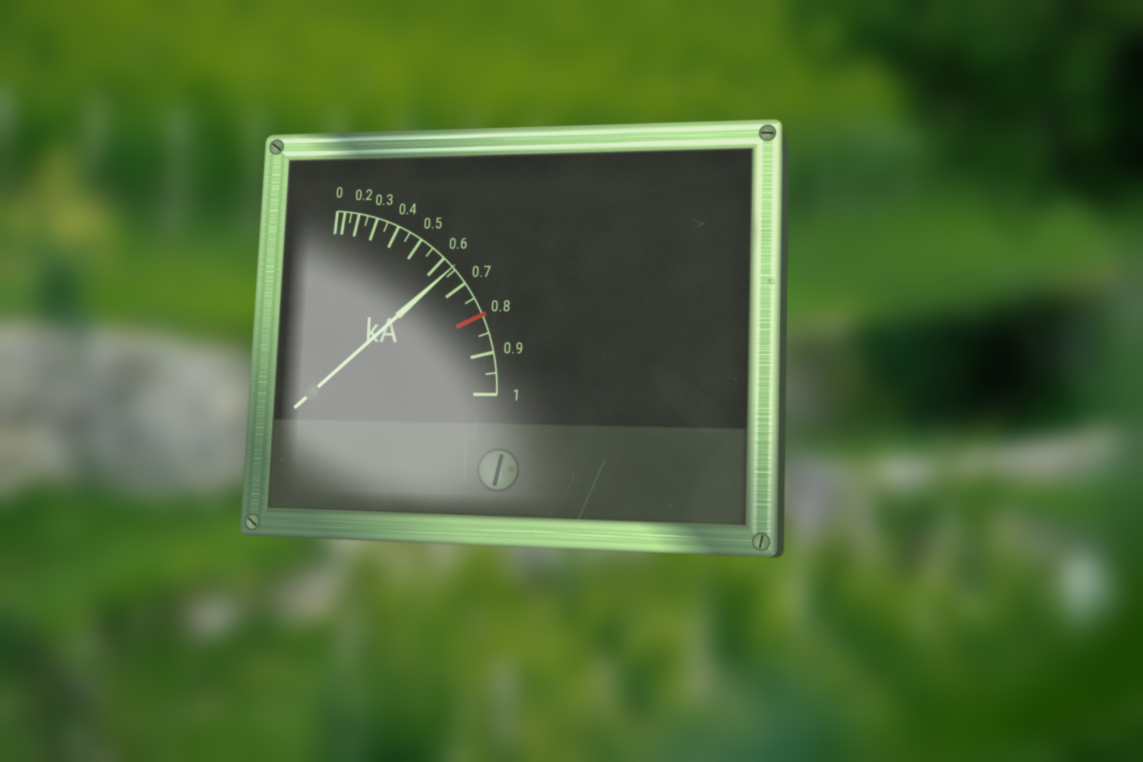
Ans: kA 0.65
